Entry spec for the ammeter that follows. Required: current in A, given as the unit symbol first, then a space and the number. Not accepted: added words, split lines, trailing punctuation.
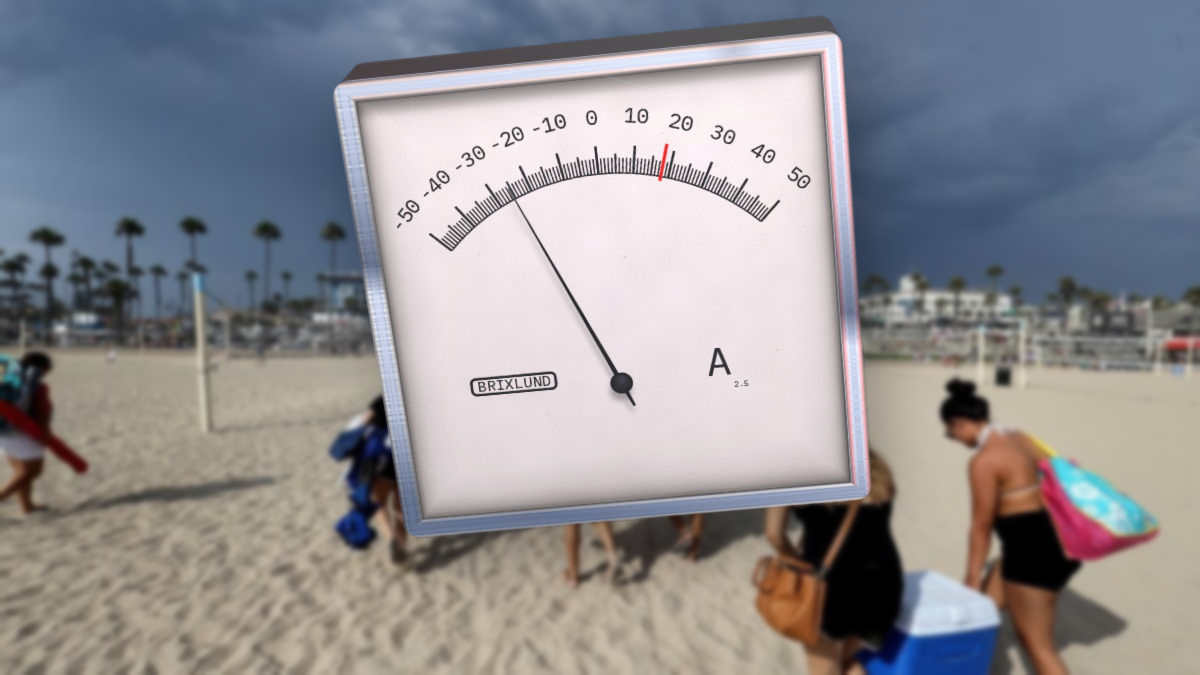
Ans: A -25
